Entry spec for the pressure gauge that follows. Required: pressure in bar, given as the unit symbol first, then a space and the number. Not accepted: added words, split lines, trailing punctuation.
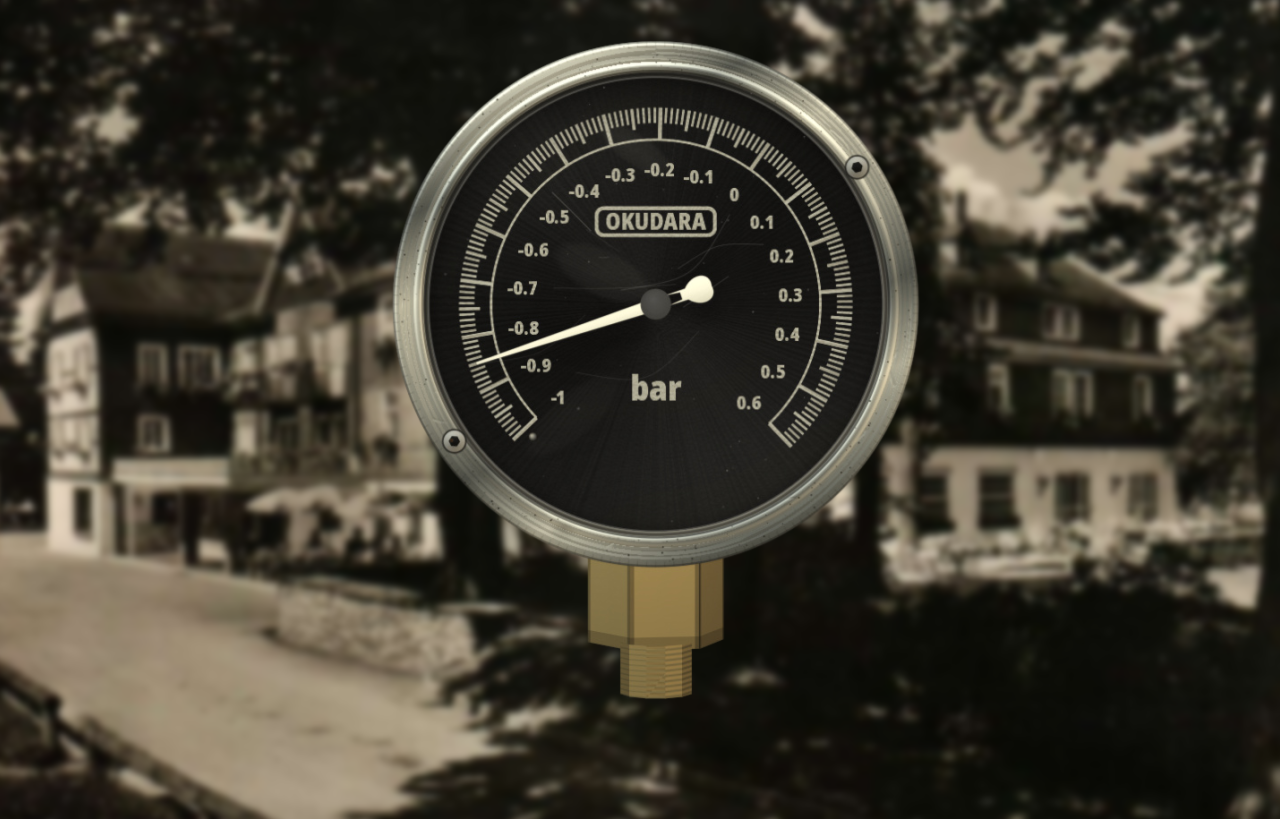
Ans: bar -0.85
